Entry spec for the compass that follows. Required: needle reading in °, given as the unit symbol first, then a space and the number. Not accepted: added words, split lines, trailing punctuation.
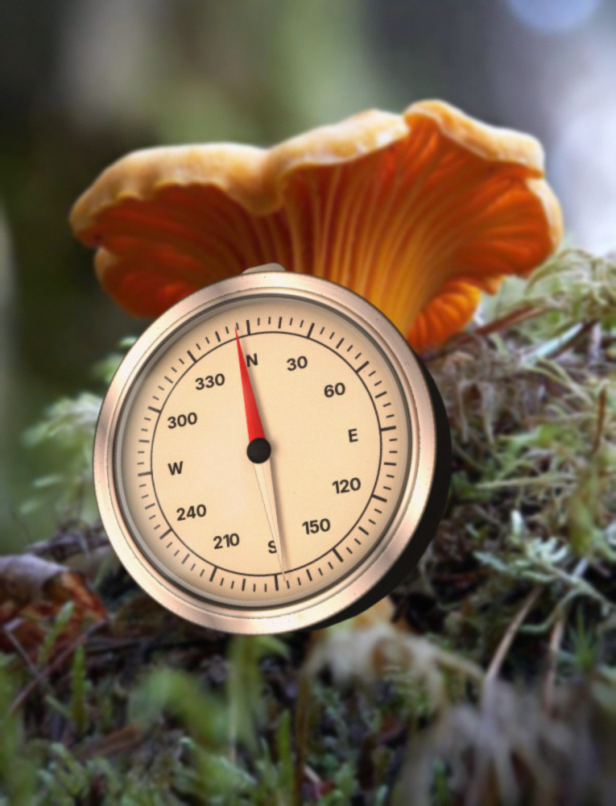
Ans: ° 355
